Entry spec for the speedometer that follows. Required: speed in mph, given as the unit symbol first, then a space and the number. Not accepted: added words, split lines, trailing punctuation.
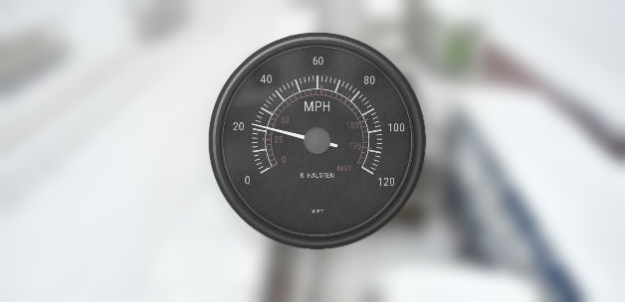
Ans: mph 22
